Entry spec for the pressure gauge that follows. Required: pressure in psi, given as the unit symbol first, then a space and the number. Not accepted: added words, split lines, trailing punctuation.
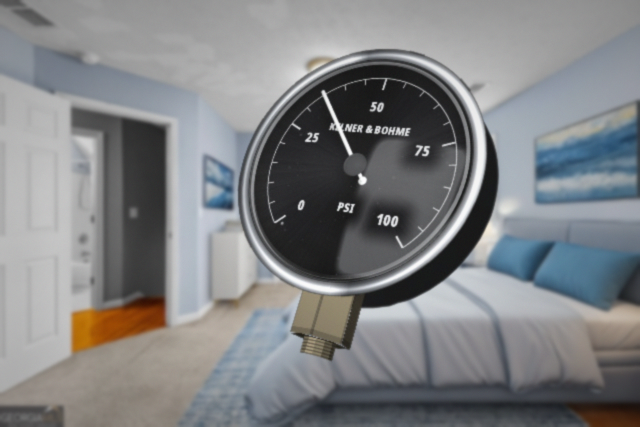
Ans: psi 35
